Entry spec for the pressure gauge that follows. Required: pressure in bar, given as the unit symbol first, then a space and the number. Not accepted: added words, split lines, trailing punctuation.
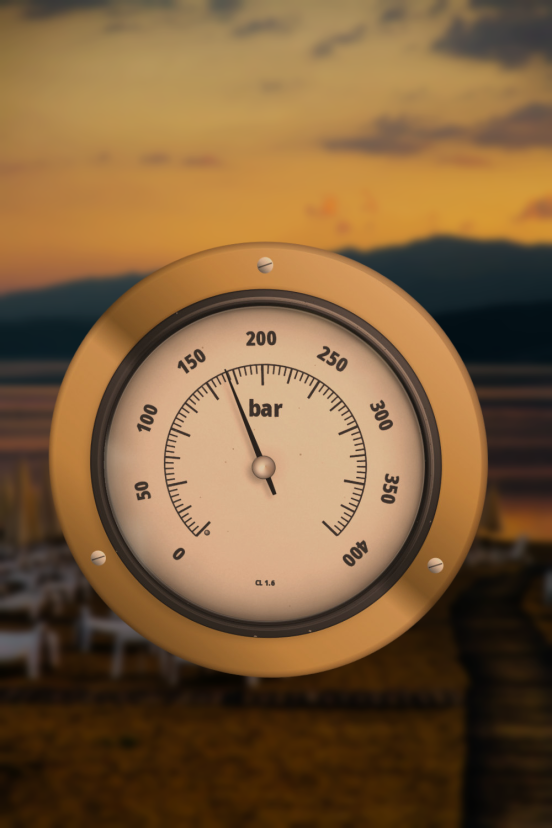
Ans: bar 170
